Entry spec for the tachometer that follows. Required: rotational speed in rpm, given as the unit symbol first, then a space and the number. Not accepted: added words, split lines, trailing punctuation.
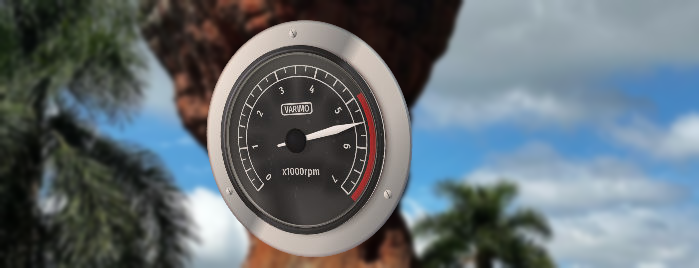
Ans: rpm 5500
